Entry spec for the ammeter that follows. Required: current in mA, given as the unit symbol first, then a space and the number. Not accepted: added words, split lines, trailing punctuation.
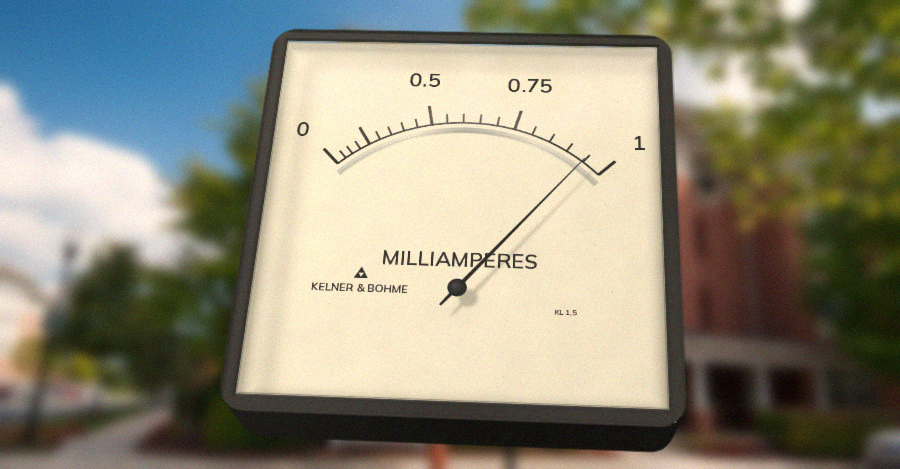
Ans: mA 0.95
